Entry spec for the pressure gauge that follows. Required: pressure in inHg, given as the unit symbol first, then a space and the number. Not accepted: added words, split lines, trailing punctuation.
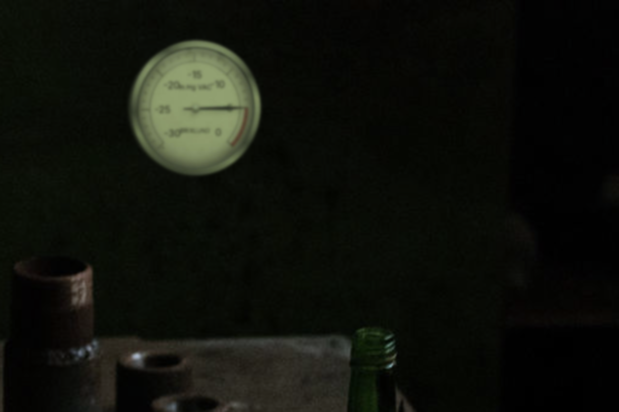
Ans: inHg -5
